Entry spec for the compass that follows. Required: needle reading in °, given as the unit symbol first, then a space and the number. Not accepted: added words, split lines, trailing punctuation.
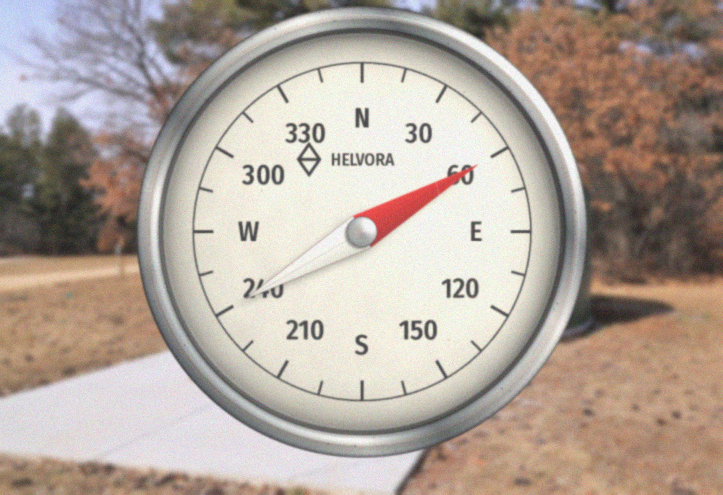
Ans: ° 60
